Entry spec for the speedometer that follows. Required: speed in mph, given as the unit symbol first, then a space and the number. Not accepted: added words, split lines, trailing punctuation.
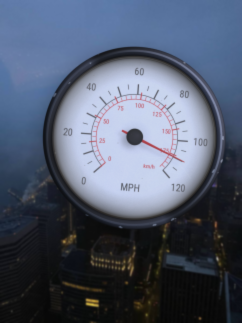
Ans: mph 110
